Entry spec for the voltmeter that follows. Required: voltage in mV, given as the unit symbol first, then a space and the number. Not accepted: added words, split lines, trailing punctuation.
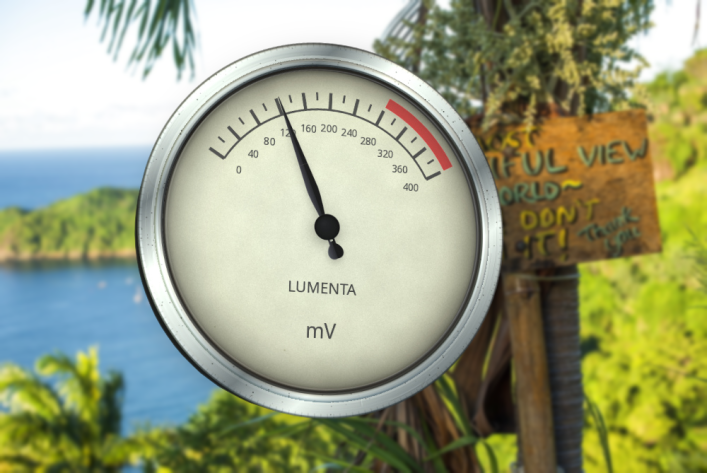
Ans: mV 120
